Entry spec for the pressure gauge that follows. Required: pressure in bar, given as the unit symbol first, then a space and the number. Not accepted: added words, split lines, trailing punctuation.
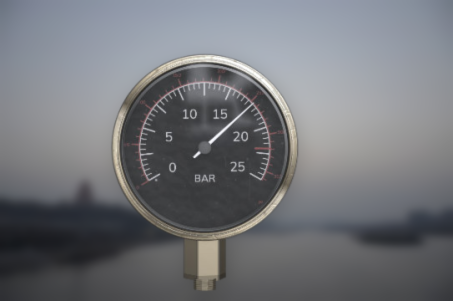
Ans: bar 17.5
